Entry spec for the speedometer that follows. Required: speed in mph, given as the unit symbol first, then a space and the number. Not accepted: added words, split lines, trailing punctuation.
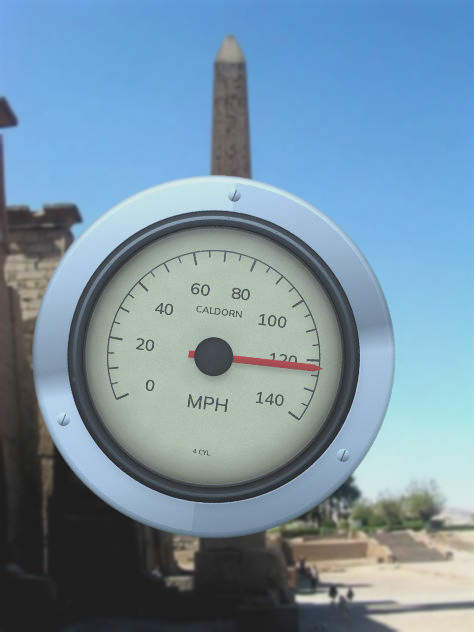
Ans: mph 122.5
